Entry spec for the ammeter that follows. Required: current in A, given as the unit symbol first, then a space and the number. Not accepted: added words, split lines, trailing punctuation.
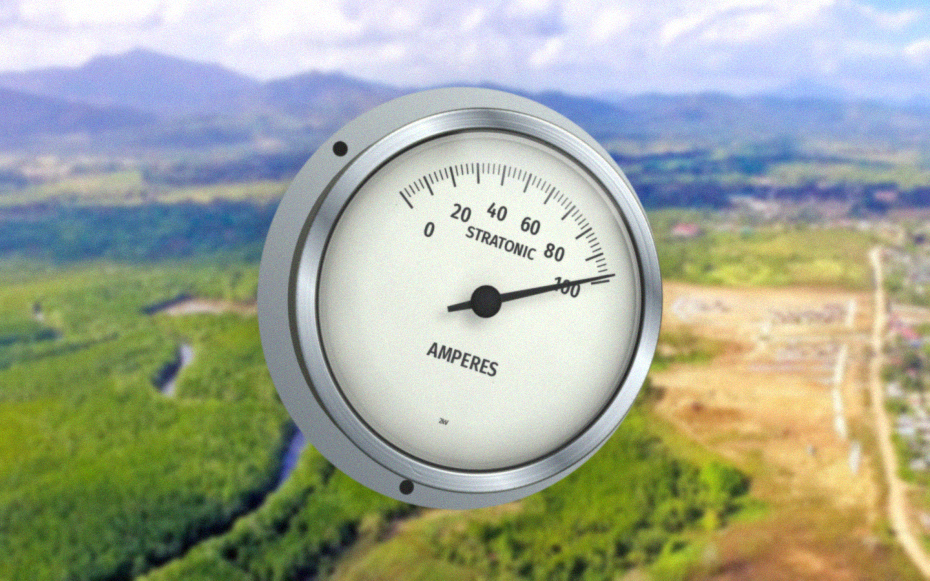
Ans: A 98
